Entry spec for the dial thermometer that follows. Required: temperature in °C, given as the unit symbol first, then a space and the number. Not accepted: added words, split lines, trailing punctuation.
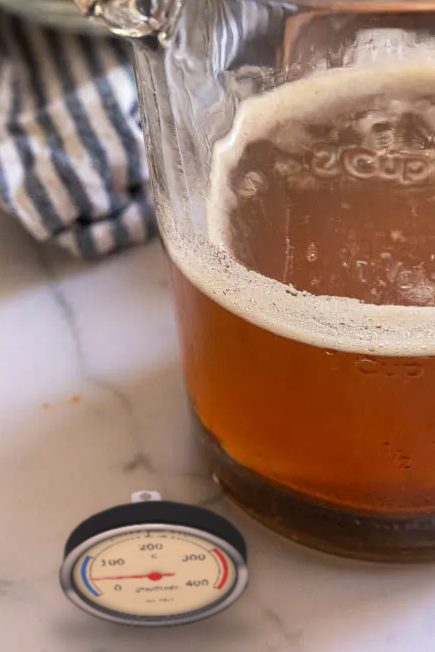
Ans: °C 50
